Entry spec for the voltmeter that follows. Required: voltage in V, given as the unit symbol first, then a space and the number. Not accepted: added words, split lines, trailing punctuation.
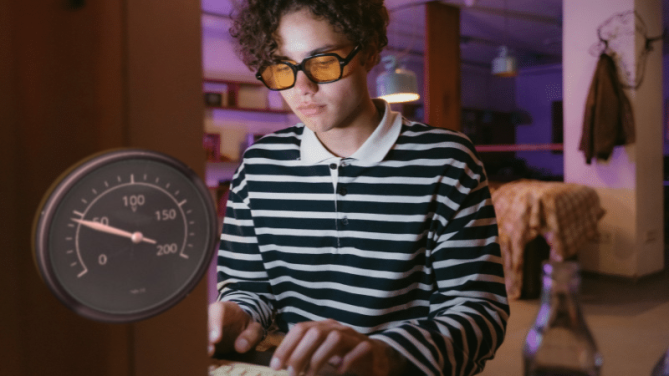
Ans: V 45
